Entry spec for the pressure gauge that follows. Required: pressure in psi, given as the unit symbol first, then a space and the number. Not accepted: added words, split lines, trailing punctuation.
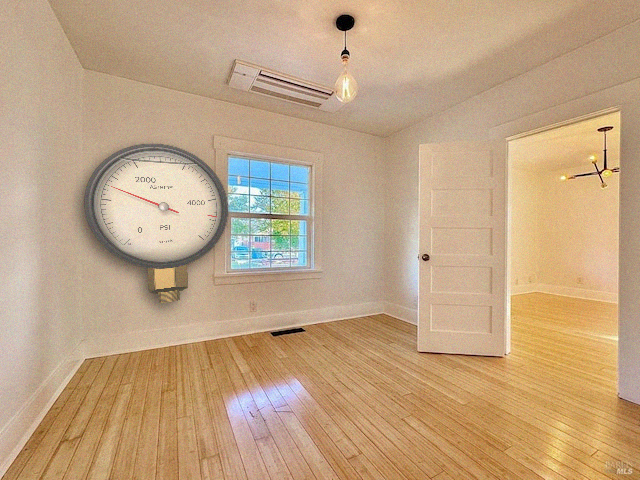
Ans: psi 1300
